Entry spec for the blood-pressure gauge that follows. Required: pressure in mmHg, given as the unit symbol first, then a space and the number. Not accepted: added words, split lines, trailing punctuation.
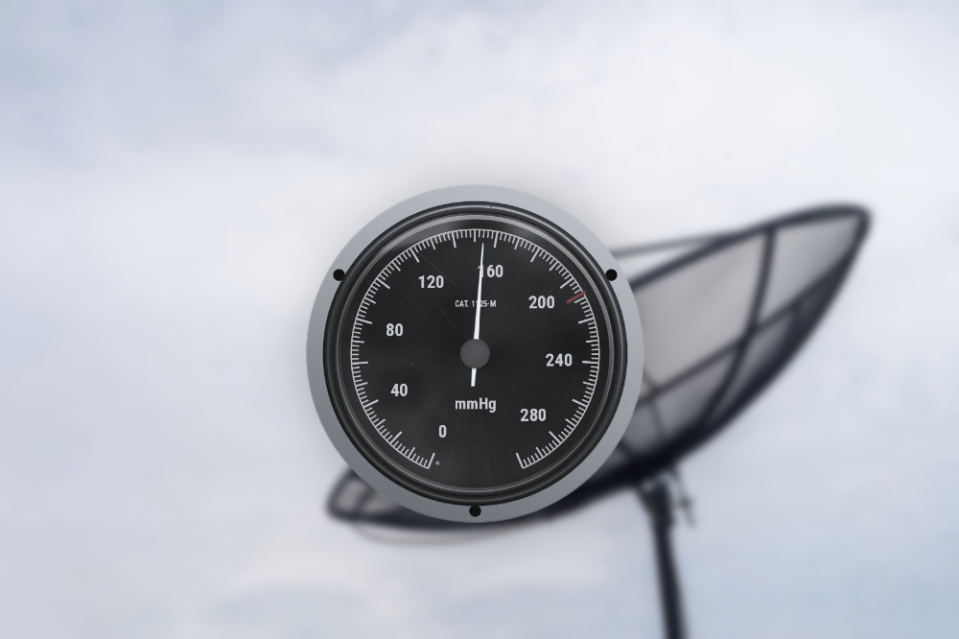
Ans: mmHg 154
